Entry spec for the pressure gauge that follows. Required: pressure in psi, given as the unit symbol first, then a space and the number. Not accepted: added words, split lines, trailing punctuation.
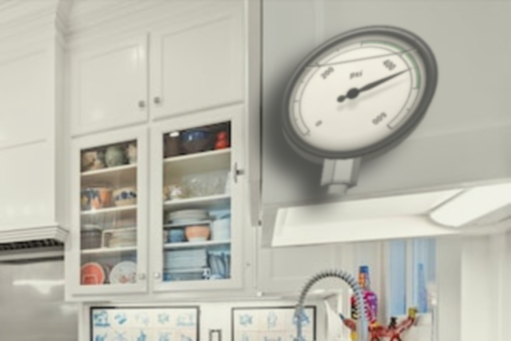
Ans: psi 450
